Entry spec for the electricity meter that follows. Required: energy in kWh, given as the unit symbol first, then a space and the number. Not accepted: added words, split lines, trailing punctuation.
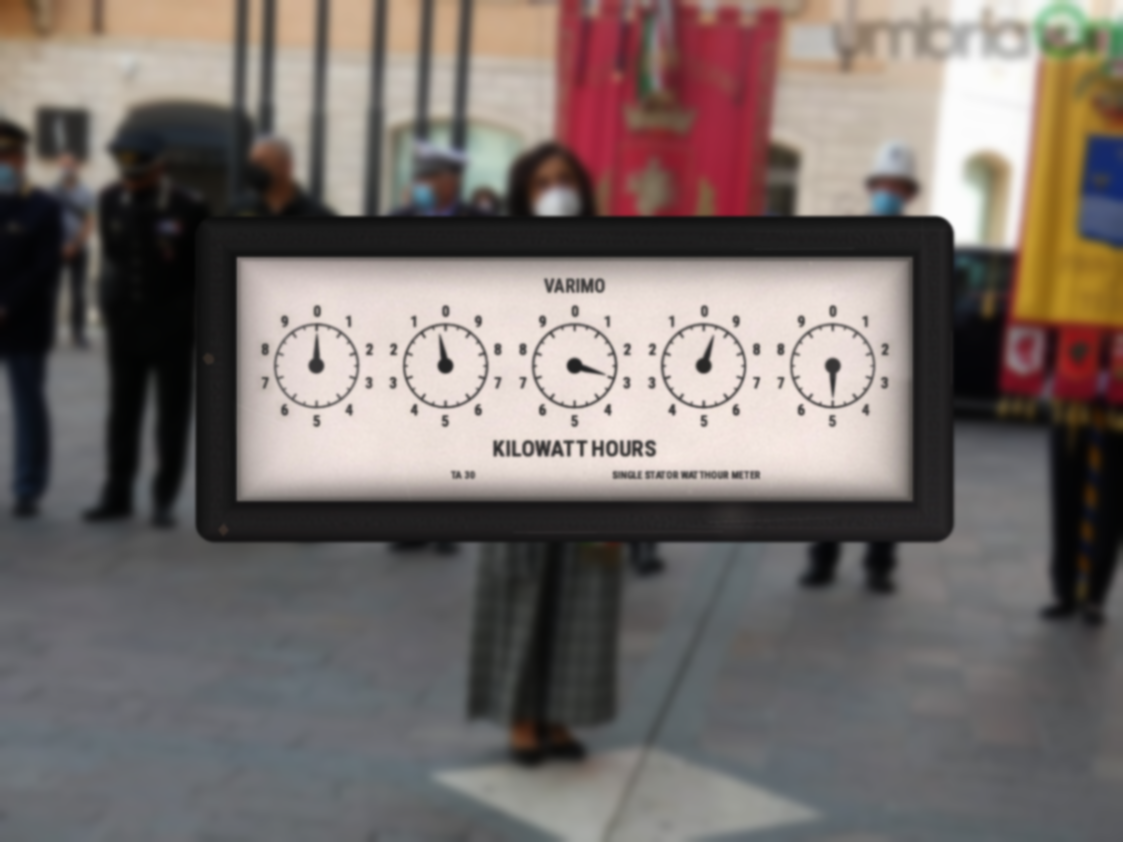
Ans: kWh 295
